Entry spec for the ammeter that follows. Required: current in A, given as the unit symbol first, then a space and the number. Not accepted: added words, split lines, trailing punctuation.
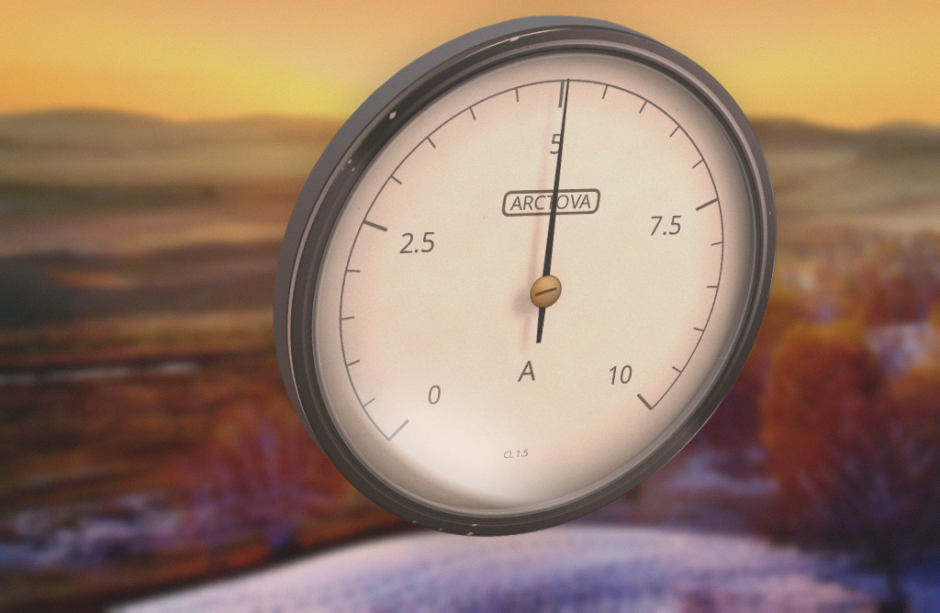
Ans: A 5
